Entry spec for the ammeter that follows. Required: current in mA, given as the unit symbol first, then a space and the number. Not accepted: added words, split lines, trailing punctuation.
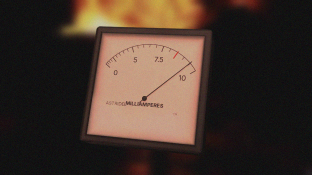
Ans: mA 9.5
